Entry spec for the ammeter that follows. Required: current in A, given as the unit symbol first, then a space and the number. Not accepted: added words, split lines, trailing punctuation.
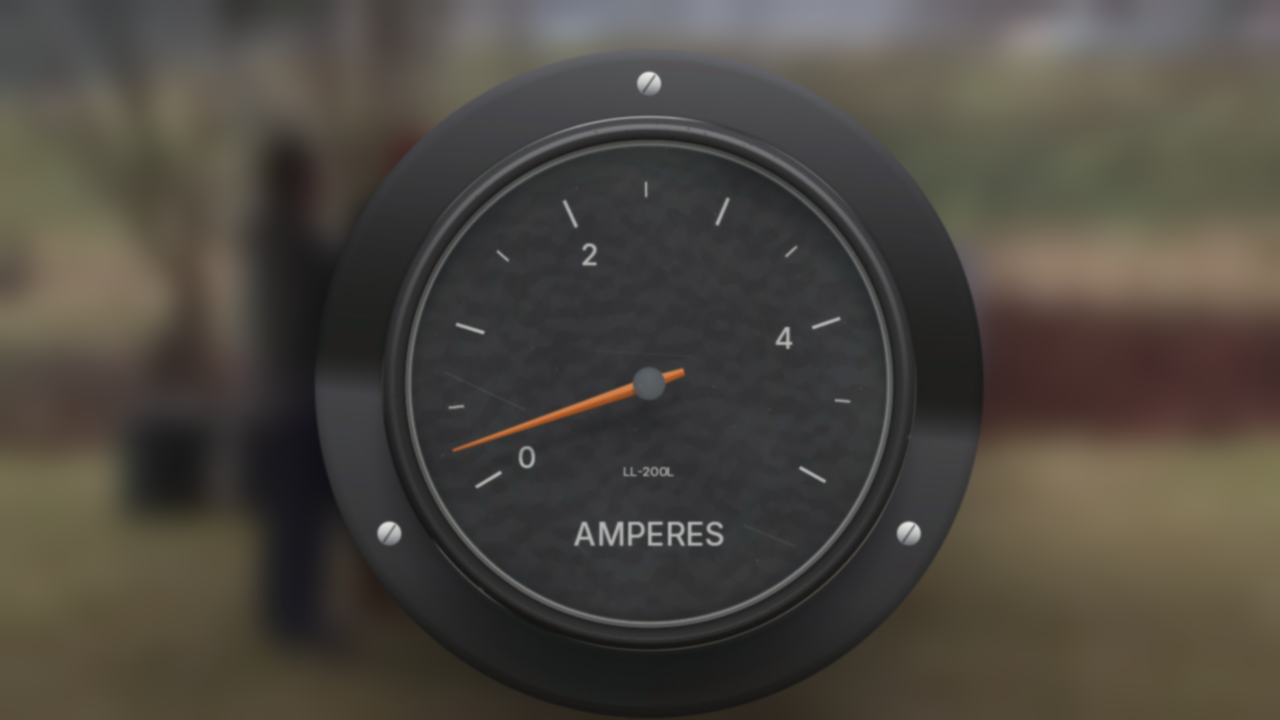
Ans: A 0.25
